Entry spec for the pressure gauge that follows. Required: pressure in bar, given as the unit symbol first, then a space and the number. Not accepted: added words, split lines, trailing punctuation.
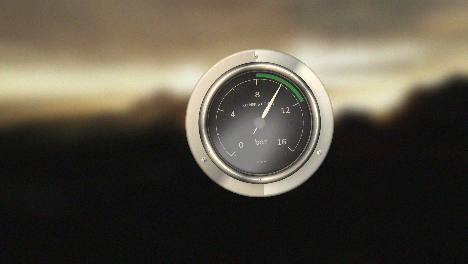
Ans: bar 10
